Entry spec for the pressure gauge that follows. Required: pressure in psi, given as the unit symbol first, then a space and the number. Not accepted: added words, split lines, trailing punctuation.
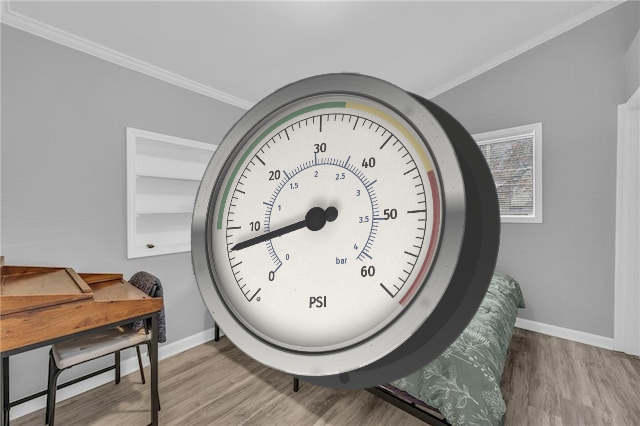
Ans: psi 7
